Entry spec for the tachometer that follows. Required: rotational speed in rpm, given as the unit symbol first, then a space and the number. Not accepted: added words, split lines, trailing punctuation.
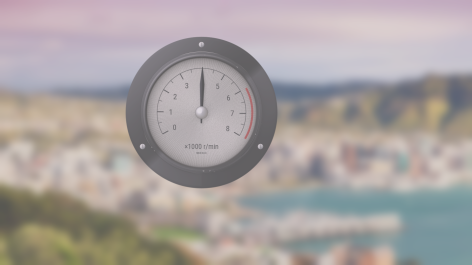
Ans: rpm 4000
